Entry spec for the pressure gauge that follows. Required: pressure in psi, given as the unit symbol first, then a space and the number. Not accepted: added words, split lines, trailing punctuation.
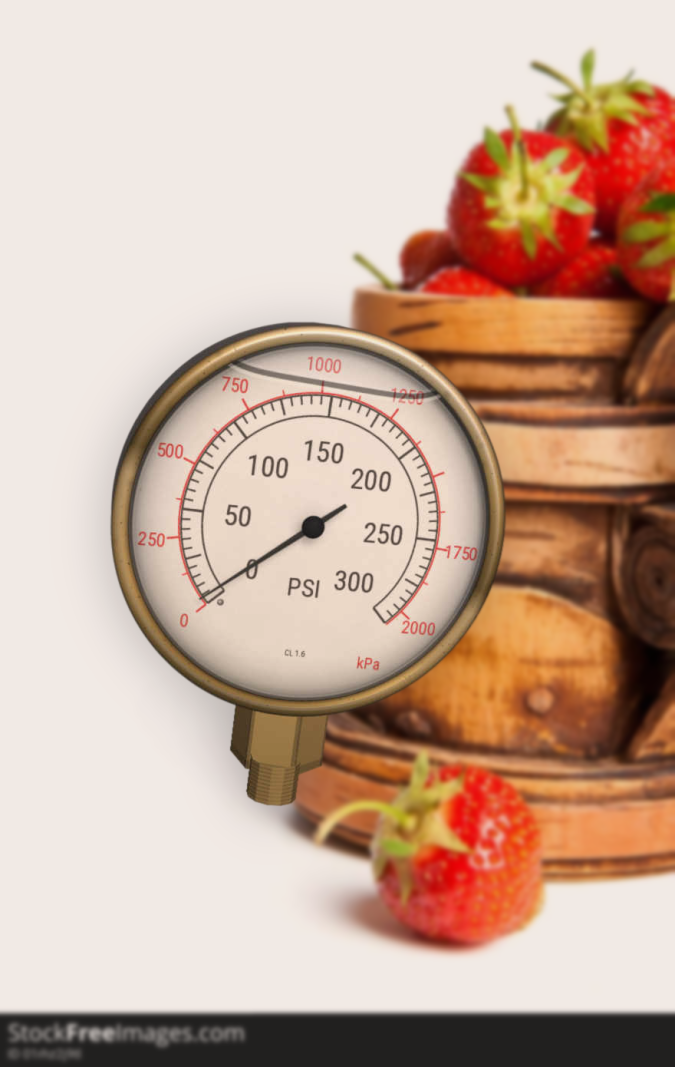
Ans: psi 5
